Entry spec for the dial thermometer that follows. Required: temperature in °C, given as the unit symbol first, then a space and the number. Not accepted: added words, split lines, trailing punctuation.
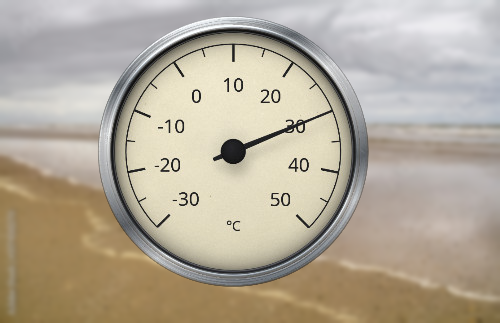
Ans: °C 30
